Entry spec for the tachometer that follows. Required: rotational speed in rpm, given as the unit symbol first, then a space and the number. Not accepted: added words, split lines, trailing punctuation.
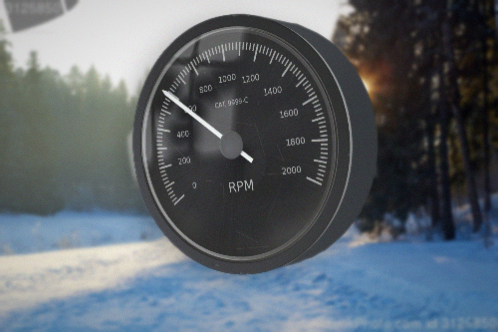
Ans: rpm 600
